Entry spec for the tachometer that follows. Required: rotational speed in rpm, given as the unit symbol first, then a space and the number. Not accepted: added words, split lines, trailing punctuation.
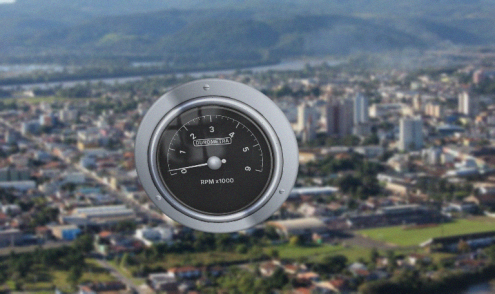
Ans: rpm 200
